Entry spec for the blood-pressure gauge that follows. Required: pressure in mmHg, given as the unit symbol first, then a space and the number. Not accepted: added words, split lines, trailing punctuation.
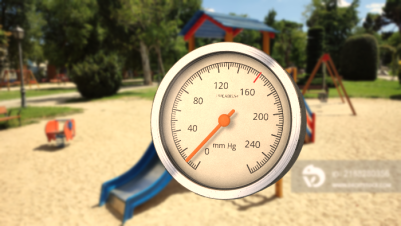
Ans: mmHg 10
